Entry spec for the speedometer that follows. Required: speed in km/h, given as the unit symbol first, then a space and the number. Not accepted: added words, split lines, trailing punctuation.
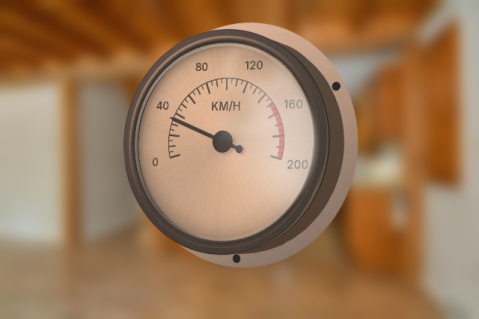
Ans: km/h 35
